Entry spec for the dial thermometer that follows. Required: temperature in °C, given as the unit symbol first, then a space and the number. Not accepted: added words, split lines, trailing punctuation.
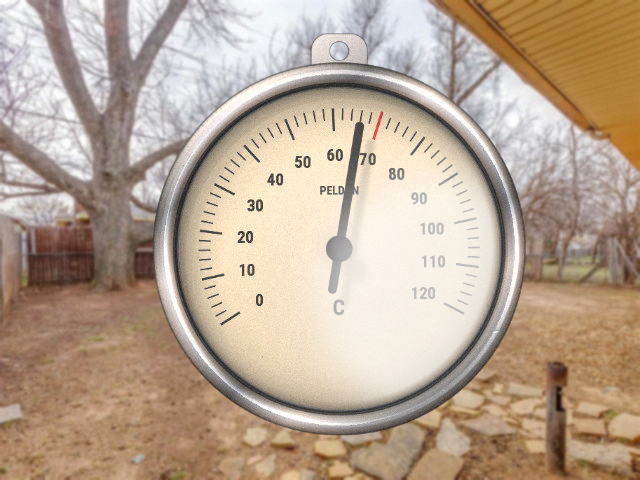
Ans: °C 66
